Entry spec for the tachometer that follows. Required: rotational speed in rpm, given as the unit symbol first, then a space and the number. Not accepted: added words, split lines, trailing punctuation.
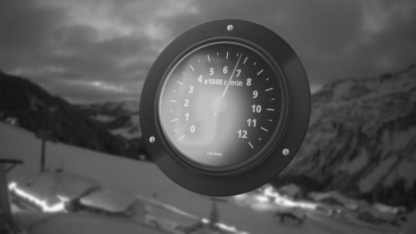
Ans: rpm 6750
